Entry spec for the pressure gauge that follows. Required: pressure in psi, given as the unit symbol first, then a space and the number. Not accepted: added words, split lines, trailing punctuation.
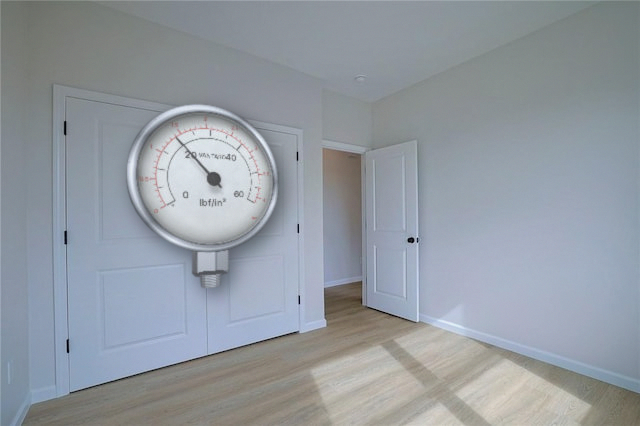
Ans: psi 20
